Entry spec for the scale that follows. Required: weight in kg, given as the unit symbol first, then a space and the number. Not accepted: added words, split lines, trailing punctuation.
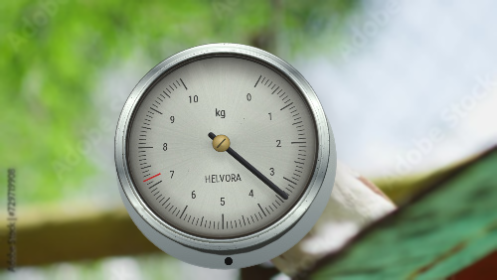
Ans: kg 3.4
